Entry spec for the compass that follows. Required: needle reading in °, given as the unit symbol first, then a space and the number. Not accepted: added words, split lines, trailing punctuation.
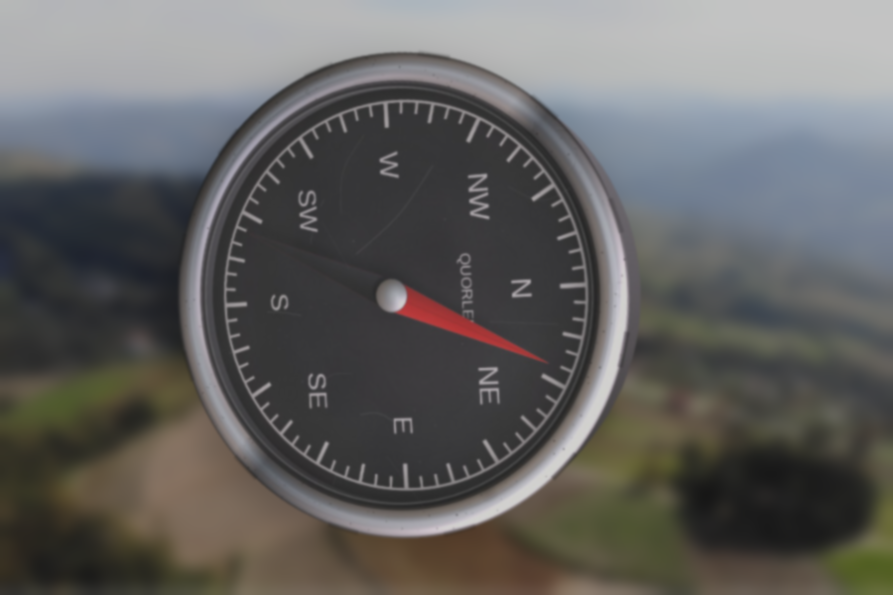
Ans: ° 25
